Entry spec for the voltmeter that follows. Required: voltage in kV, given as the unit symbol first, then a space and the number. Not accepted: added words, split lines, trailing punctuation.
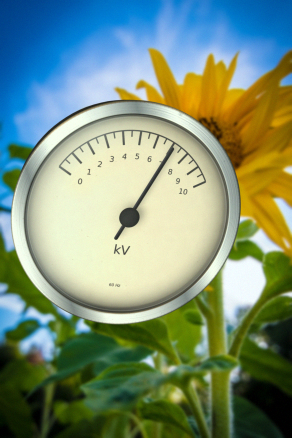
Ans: kV 7
